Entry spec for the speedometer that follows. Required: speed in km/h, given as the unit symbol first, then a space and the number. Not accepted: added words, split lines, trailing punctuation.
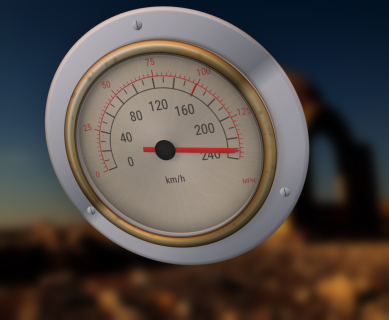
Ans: km/h 230
